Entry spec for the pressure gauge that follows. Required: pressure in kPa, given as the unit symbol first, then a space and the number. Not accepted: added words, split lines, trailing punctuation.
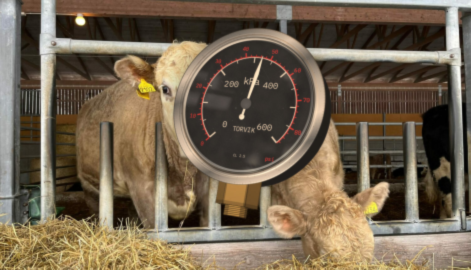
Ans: kPa 325
